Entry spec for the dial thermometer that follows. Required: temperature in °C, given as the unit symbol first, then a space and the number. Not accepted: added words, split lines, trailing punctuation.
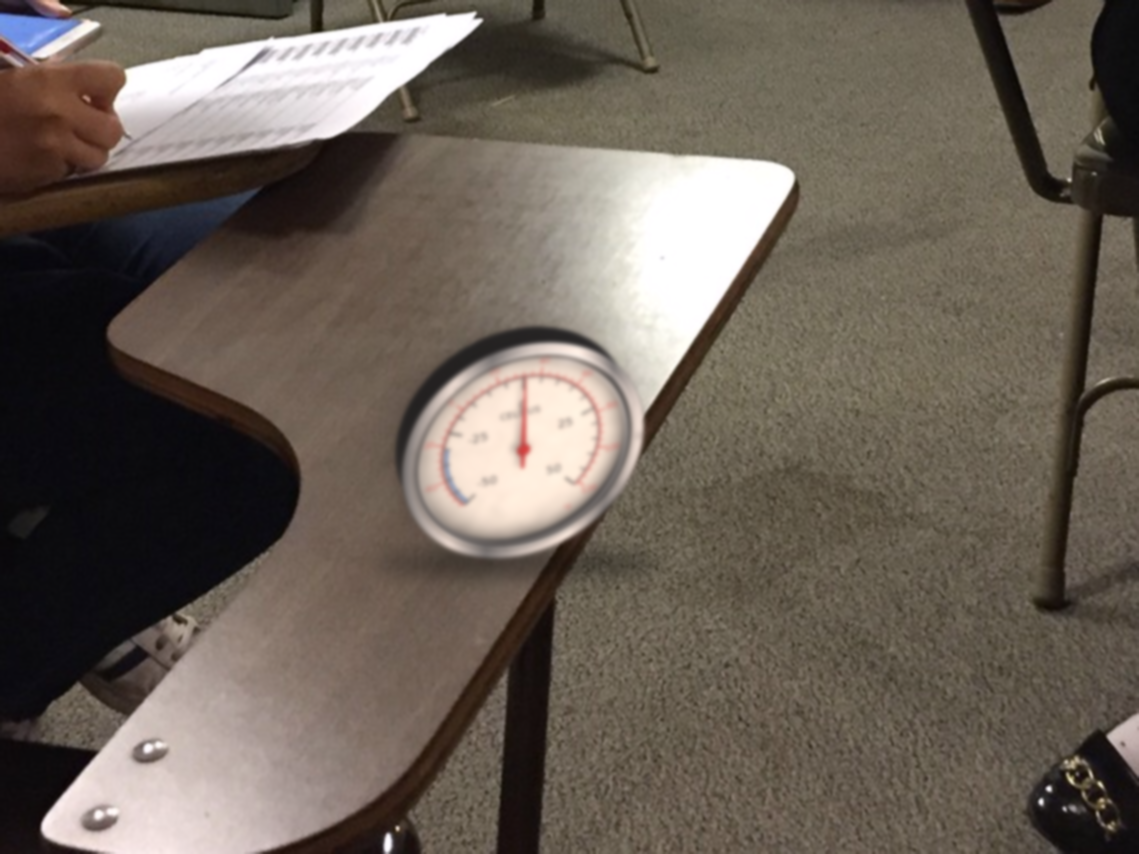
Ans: °C 0
